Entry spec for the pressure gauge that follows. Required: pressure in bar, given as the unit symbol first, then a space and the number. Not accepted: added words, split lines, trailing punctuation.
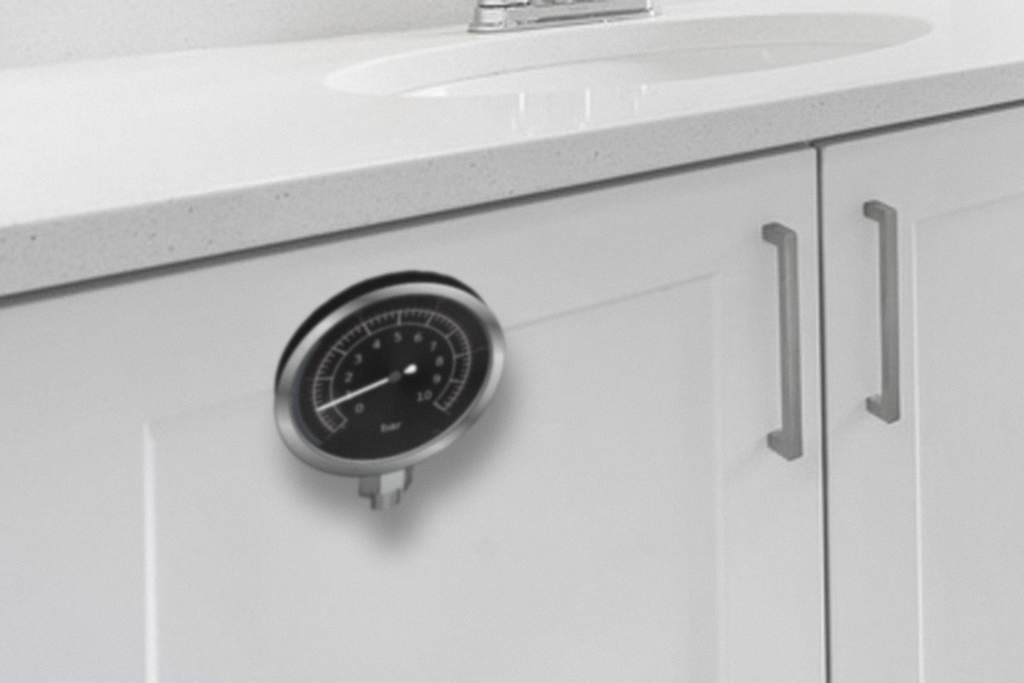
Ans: bar 1
